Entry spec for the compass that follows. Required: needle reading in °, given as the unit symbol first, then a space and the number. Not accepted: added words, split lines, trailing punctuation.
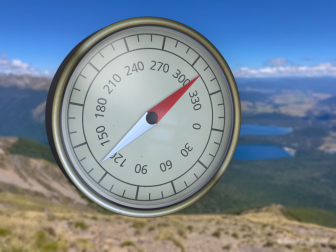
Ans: ° 310
